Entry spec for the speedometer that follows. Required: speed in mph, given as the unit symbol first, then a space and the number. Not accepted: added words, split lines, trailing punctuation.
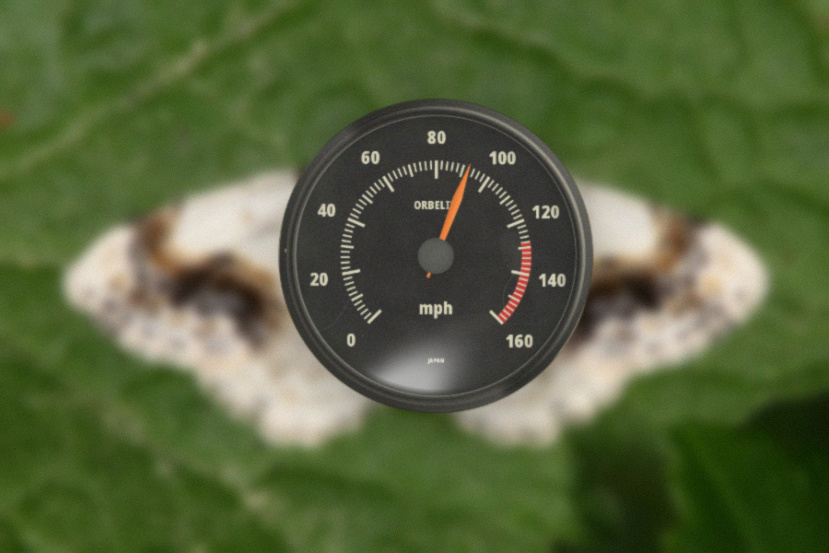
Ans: mph 92
